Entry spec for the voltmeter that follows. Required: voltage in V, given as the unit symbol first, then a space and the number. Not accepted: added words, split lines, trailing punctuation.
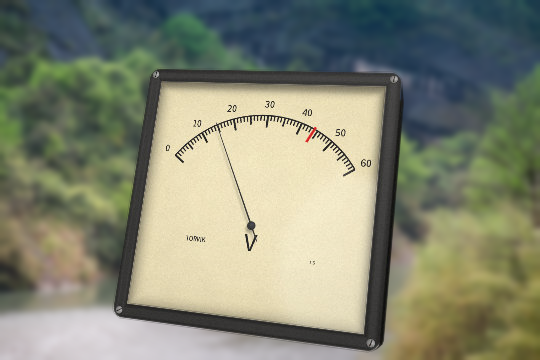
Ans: V 15
